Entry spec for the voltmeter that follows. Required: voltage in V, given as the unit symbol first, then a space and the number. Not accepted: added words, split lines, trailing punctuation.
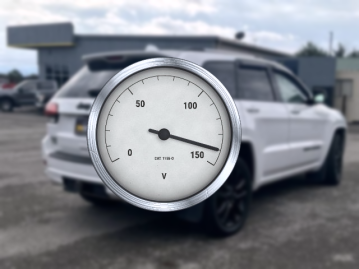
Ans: V 140
